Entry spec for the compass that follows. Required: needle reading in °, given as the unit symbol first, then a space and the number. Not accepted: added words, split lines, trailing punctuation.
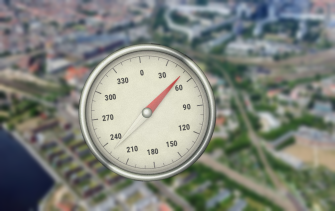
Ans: ° 50
